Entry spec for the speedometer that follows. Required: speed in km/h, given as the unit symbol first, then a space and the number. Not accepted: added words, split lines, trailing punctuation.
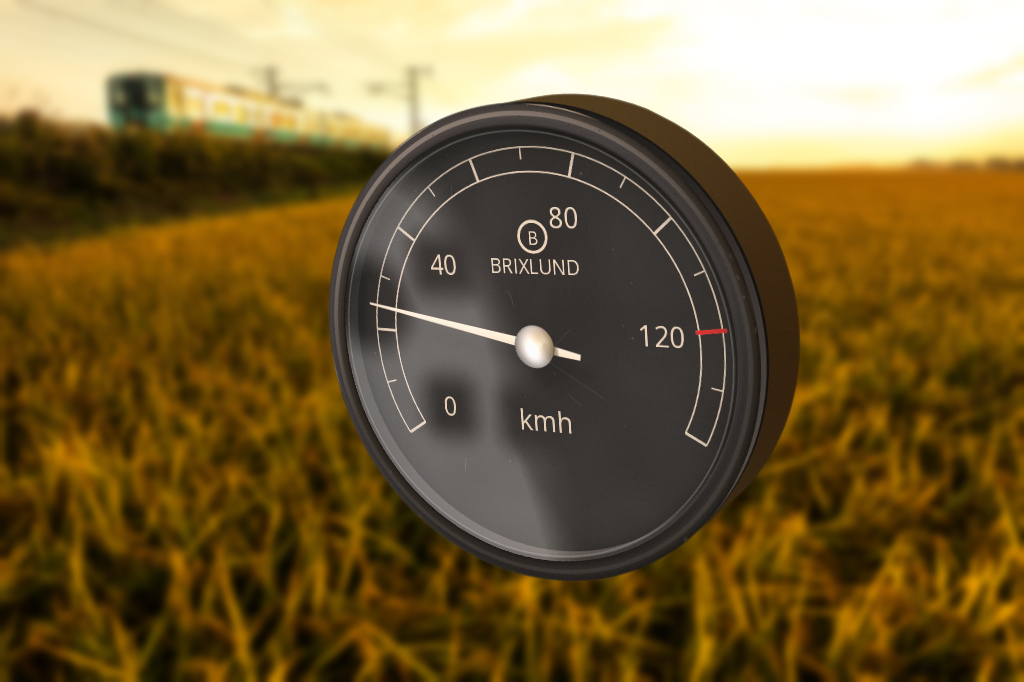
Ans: km/h 25
